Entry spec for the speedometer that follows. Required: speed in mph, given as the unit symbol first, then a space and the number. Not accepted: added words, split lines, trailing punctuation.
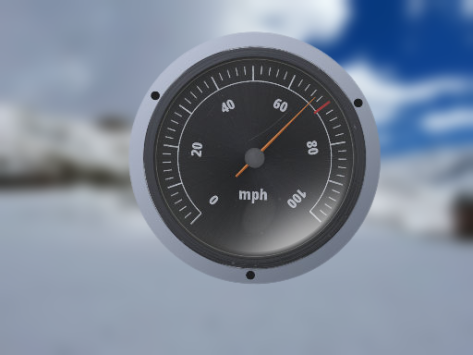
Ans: mph 67
